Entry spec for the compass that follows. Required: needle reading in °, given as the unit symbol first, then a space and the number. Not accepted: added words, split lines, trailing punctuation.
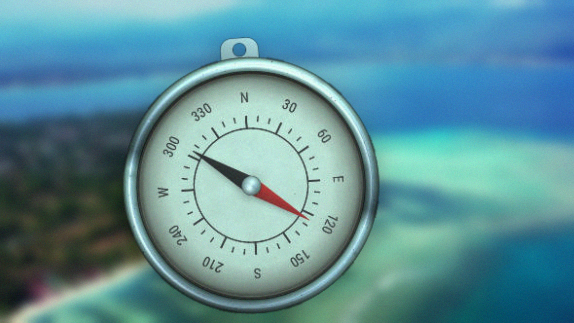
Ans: ° 125
